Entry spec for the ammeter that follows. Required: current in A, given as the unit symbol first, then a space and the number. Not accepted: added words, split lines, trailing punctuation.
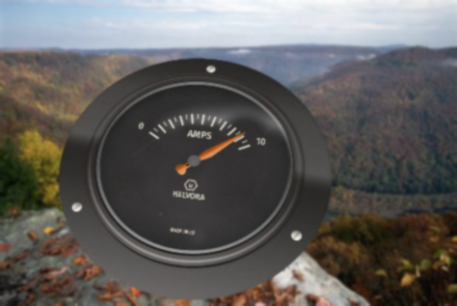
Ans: A 9
